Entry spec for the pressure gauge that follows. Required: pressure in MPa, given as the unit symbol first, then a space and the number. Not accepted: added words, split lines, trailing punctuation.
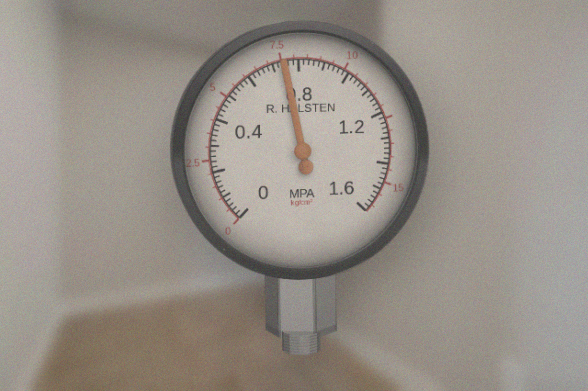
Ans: MPa 0.74
